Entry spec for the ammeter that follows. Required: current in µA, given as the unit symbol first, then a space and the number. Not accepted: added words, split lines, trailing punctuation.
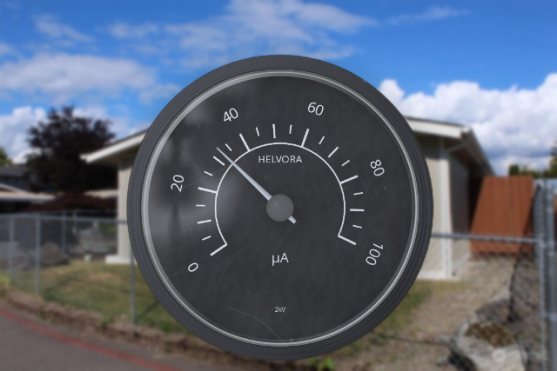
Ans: µA 32.5
